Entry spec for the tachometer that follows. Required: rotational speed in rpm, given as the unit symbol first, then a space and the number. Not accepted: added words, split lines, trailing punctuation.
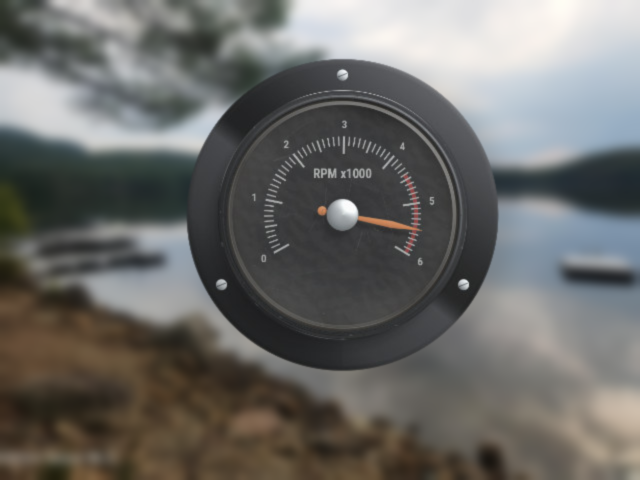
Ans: rpm 5500
